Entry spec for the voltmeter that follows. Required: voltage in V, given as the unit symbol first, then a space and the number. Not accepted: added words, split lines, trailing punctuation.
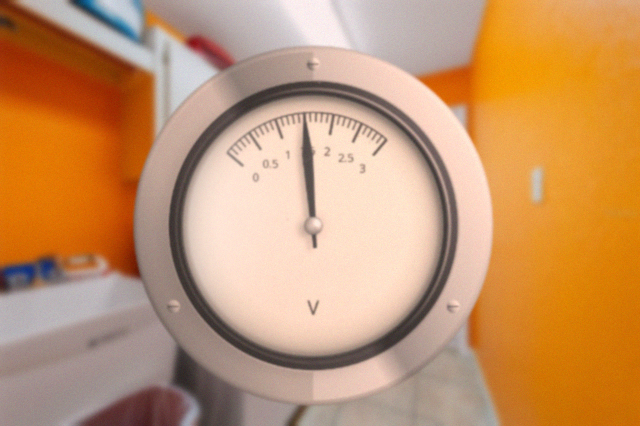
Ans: V 1.5
